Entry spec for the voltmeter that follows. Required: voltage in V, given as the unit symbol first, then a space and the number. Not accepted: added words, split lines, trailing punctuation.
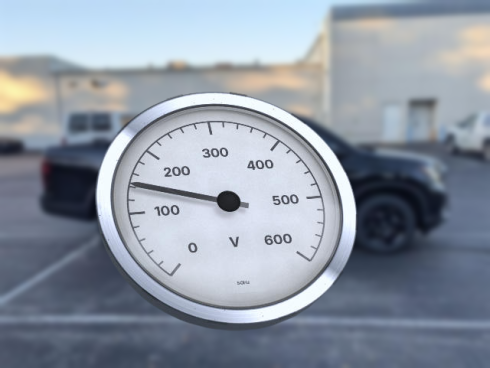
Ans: V 140
